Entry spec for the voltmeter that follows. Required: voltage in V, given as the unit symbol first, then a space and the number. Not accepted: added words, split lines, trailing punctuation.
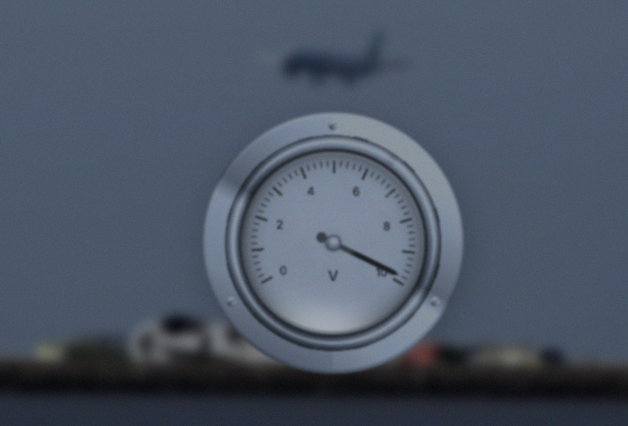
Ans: V 9.8
